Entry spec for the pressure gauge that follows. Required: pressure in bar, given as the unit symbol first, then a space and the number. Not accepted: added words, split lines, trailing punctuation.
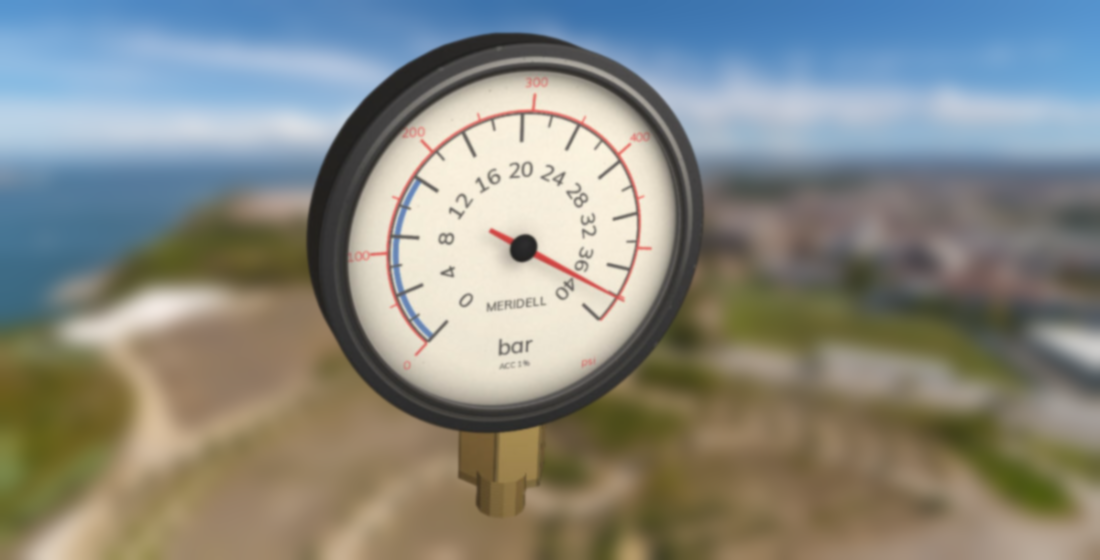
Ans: bar 38
